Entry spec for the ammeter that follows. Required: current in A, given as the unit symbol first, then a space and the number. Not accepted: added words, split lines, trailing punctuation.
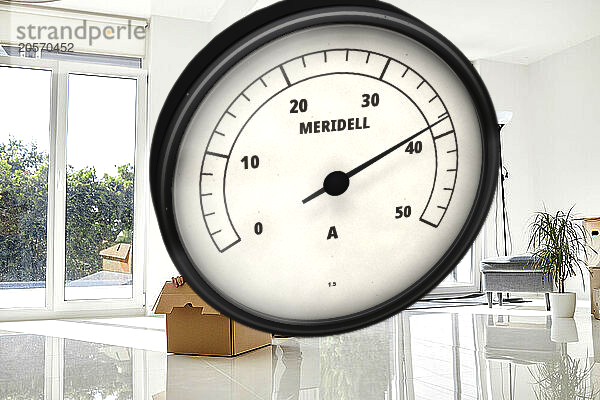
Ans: A 38
